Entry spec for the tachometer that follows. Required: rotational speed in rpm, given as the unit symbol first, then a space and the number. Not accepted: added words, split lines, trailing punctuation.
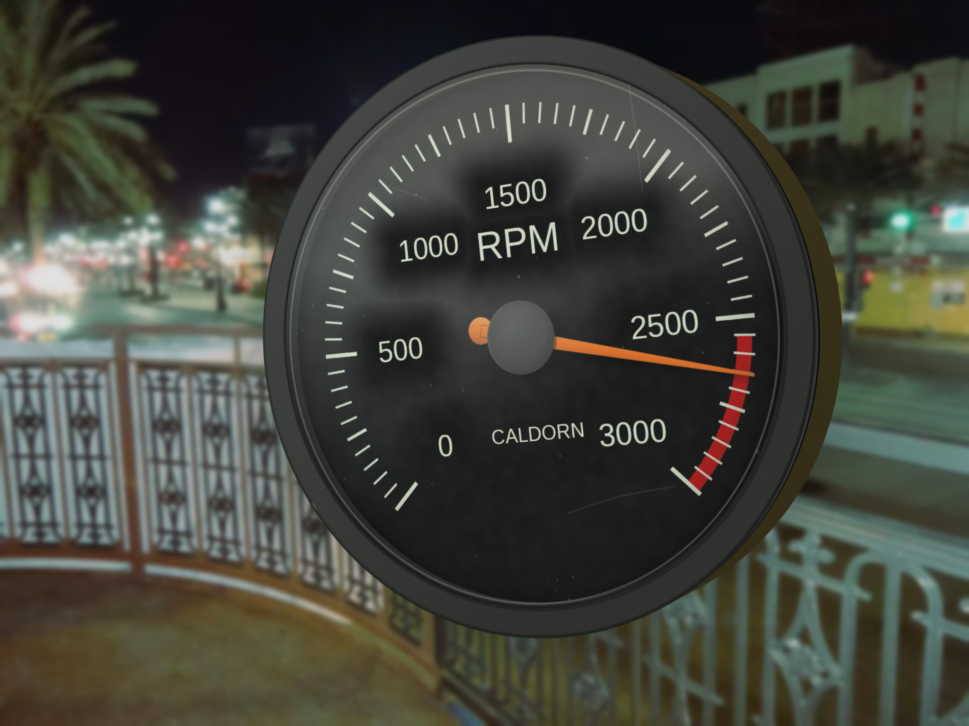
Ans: rpm 2650
